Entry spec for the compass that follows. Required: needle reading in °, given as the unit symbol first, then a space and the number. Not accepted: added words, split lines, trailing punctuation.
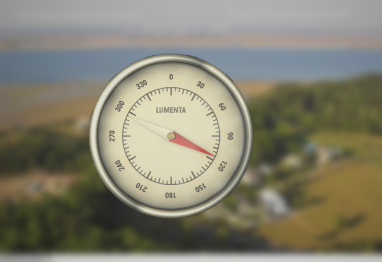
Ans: ° 115
